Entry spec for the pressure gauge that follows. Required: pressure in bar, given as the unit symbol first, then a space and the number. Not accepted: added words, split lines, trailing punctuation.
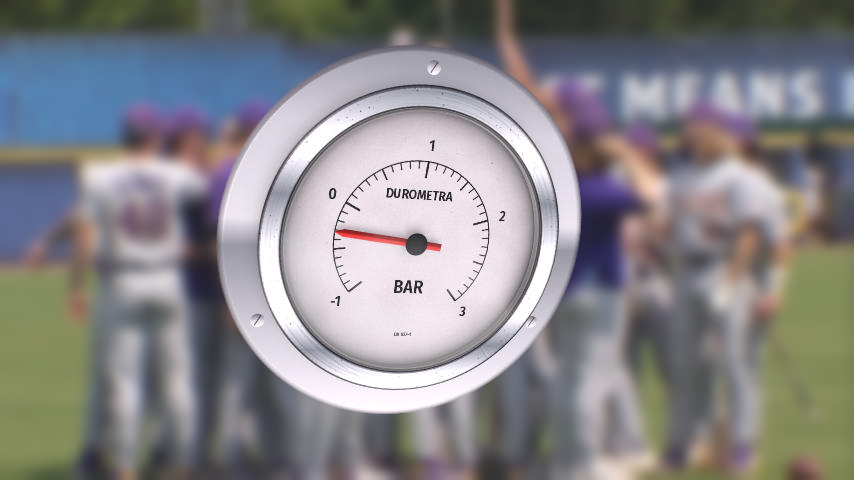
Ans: bar -0.3
